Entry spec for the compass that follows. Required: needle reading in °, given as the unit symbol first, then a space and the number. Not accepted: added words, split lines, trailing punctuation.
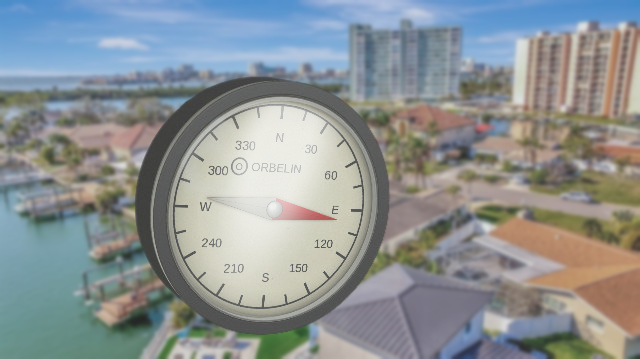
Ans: ° 97.5
